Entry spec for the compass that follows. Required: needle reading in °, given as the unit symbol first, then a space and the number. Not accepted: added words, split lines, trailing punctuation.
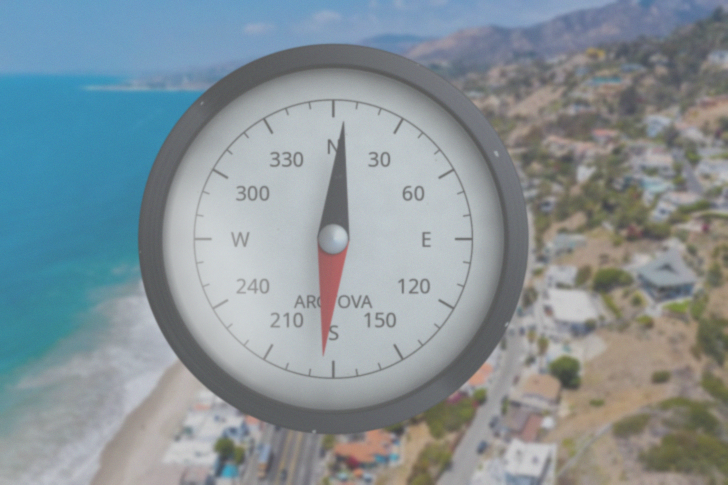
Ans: ° 185
